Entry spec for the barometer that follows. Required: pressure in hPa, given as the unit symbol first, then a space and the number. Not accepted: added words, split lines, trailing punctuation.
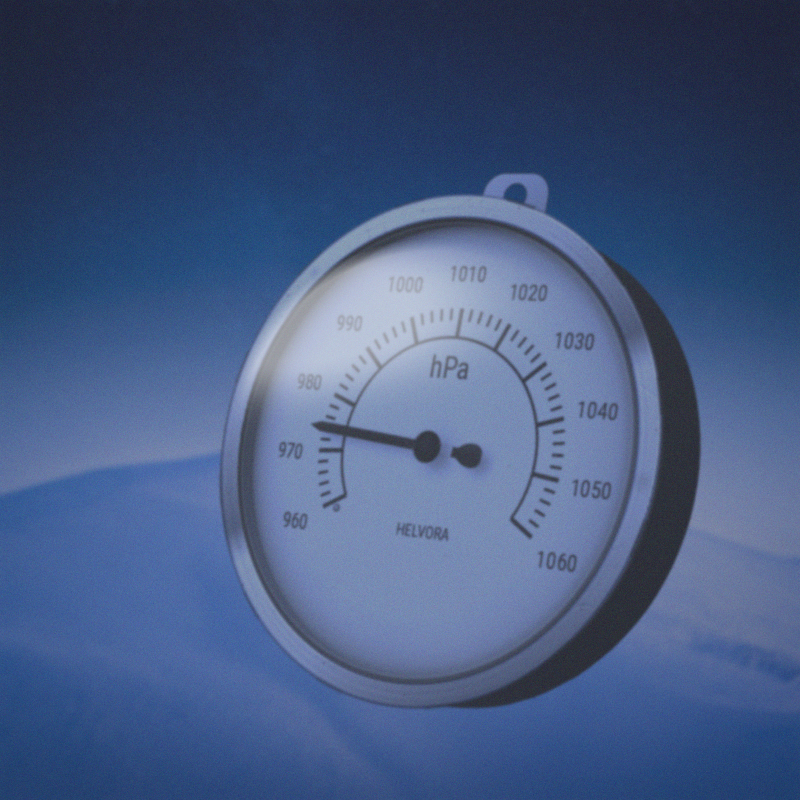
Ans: hPa 974
